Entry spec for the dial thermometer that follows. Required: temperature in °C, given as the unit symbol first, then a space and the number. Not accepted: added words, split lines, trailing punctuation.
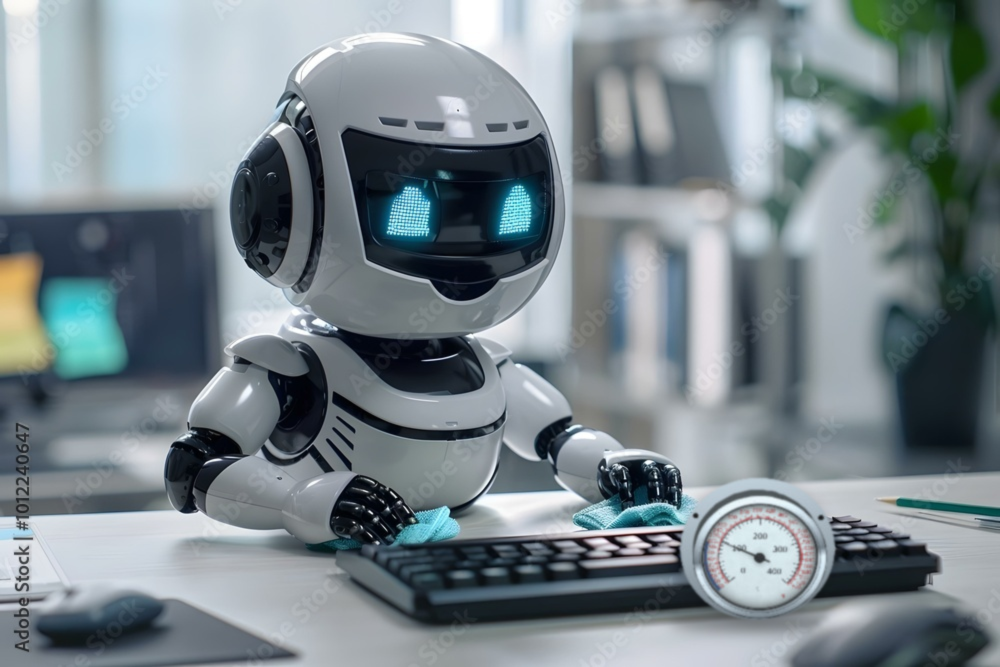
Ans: °C 100
